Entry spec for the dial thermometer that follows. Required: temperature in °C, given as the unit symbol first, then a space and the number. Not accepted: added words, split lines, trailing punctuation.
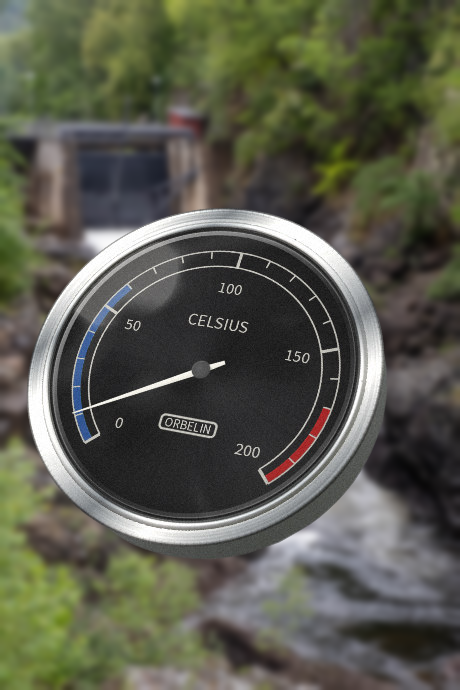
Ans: °C 10
